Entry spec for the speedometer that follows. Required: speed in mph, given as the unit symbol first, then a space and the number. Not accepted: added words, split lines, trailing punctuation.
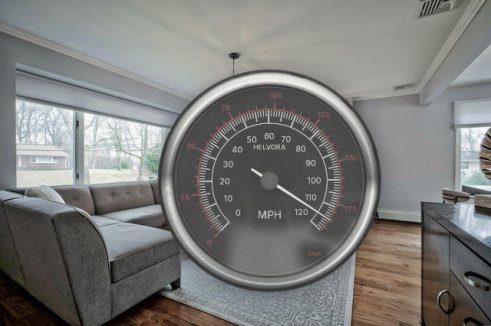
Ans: mph 115
